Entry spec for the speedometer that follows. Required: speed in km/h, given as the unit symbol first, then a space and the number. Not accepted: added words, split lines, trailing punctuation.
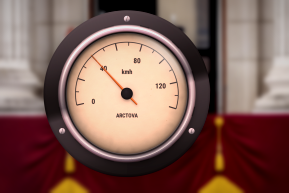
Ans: km/h 40
